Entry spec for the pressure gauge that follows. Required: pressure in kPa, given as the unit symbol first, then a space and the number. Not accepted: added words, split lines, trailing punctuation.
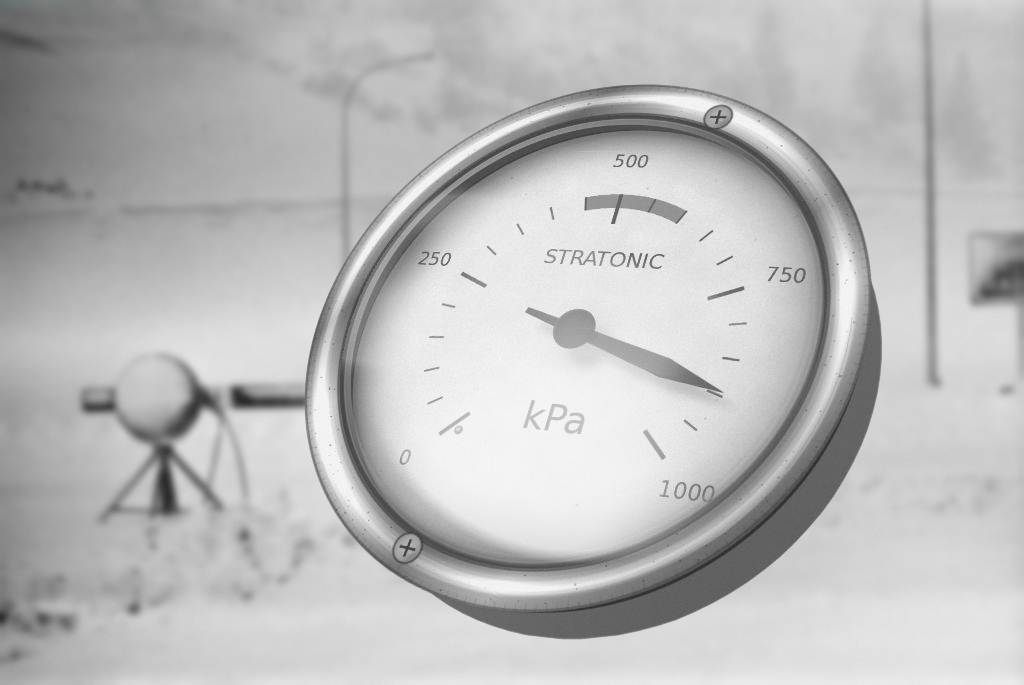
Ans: kPa 900
